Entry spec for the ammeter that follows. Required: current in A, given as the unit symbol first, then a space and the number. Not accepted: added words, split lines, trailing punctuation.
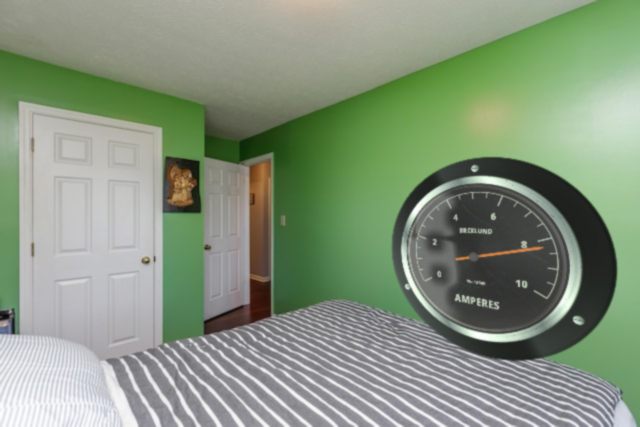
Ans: A 8.25
